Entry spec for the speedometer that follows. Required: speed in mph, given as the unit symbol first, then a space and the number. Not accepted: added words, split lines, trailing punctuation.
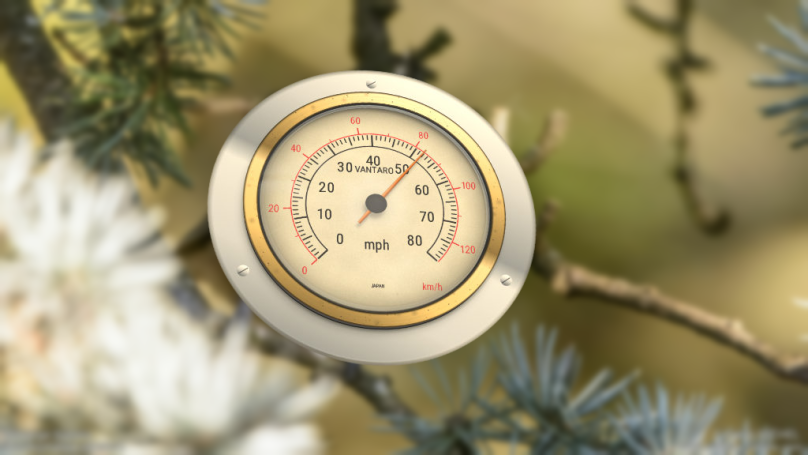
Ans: mph 52
